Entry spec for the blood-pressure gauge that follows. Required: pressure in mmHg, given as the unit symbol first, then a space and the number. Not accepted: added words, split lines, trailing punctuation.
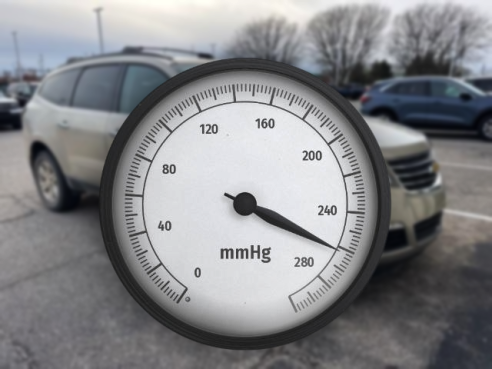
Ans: mmHg 262
